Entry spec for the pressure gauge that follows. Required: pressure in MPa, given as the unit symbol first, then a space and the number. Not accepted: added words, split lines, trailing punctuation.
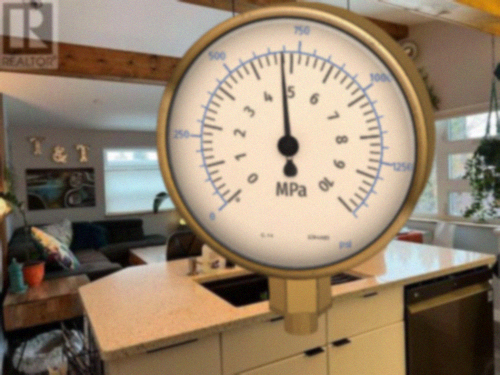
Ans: MPa 4.8
